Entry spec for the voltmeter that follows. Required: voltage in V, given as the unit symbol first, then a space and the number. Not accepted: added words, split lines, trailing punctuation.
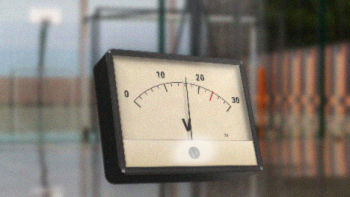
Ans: V 16
